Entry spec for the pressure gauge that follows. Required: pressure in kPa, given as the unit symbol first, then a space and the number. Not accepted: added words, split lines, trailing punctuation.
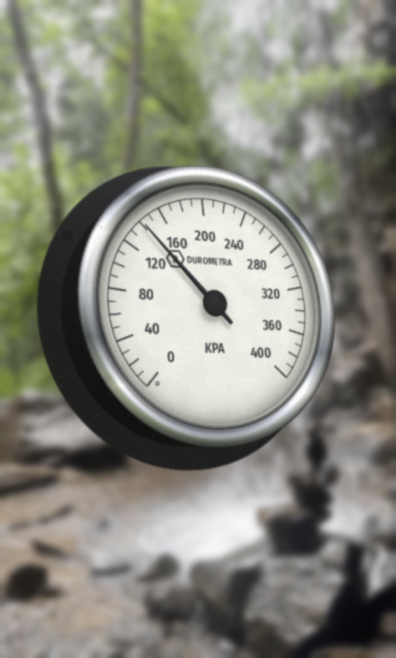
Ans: kPa 140
